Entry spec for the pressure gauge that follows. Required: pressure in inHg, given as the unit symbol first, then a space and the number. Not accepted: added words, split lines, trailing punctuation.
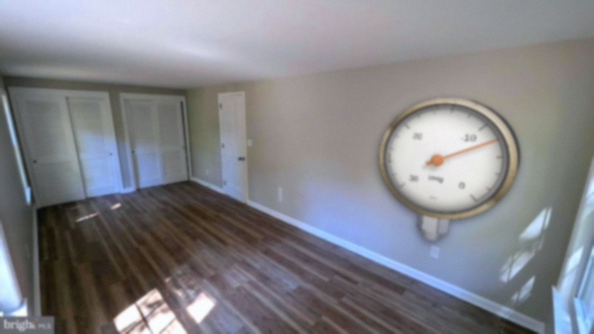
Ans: inHg -8
